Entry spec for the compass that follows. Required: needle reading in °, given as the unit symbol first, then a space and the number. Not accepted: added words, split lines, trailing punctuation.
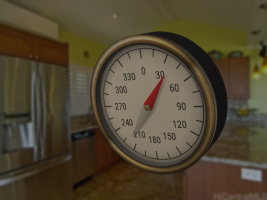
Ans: ° 37.5
